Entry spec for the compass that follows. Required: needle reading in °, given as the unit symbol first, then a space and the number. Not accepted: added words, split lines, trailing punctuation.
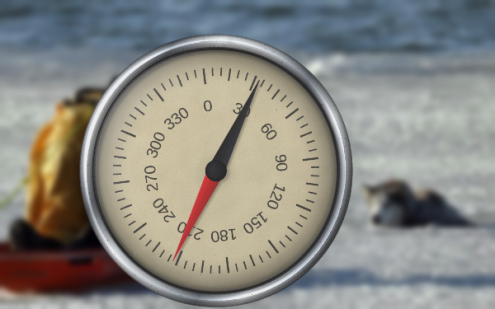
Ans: ° 212.5
